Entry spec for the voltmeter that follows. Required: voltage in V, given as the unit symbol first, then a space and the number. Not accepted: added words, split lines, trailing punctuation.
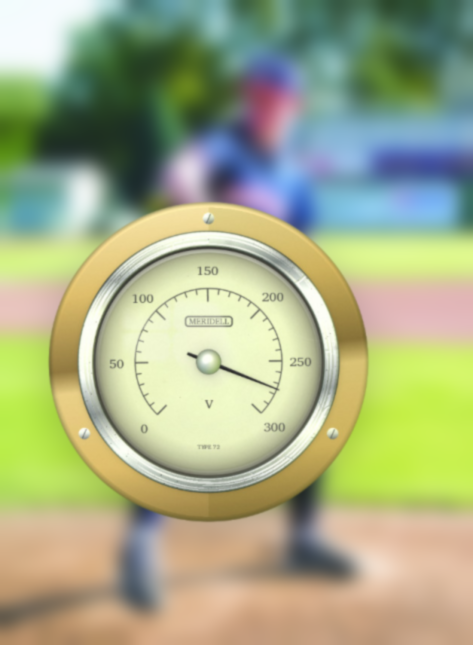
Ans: V 275
